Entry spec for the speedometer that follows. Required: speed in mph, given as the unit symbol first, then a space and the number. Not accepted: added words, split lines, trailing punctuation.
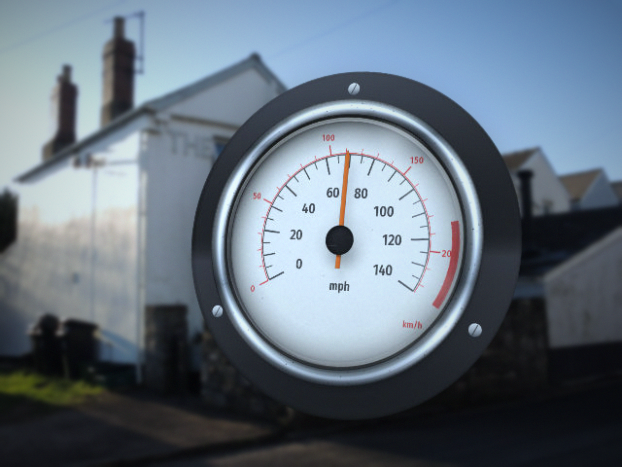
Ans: mph 70
